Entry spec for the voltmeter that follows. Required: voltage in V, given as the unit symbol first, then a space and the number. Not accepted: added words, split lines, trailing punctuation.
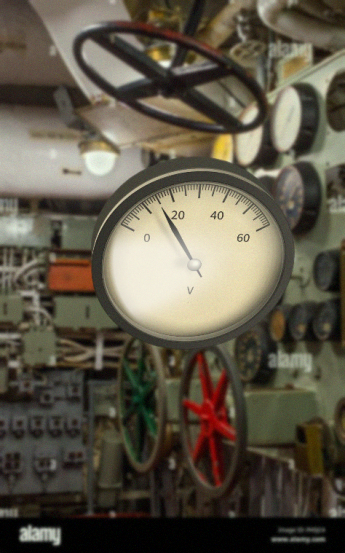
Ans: V 15
